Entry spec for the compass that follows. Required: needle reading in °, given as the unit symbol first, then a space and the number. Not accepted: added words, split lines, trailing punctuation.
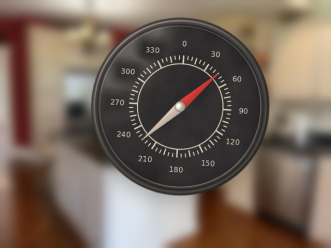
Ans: ° 45
